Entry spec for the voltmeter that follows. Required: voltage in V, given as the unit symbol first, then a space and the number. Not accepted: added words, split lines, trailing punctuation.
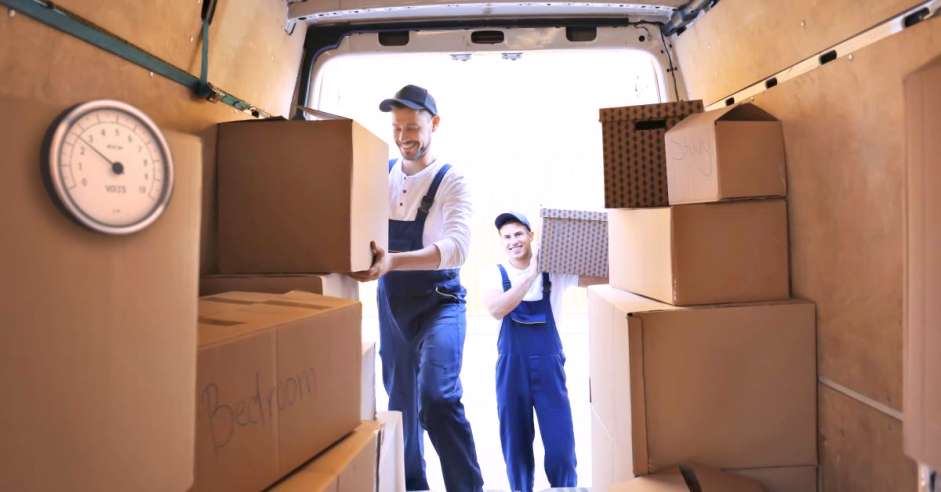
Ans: V 2.5
